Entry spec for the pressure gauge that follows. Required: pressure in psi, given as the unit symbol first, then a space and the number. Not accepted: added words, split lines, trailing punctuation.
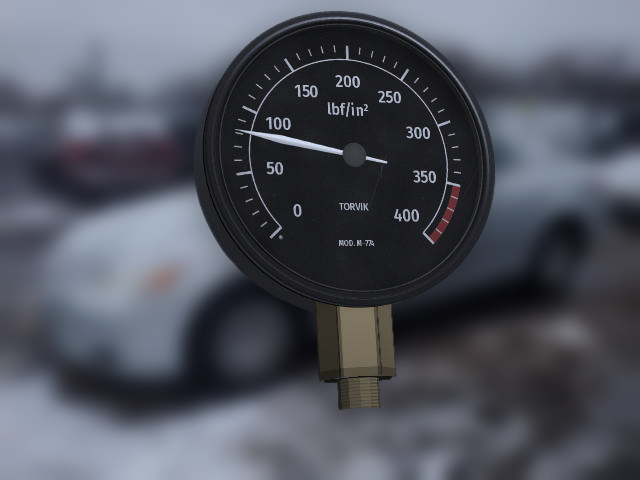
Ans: psi 80
